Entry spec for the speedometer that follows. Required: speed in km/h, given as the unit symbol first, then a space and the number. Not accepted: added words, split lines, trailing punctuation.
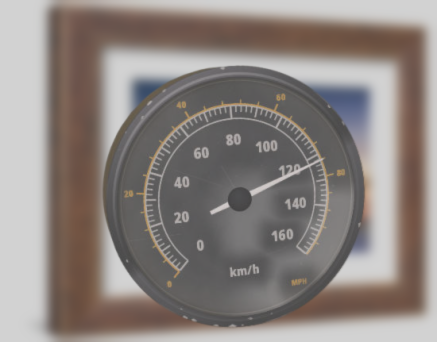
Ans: km/h 122
